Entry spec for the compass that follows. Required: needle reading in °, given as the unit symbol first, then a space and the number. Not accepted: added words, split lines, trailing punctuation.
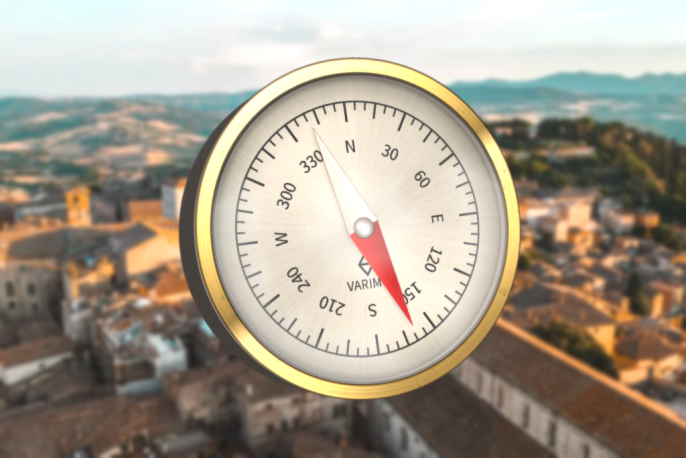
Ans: ° 160
